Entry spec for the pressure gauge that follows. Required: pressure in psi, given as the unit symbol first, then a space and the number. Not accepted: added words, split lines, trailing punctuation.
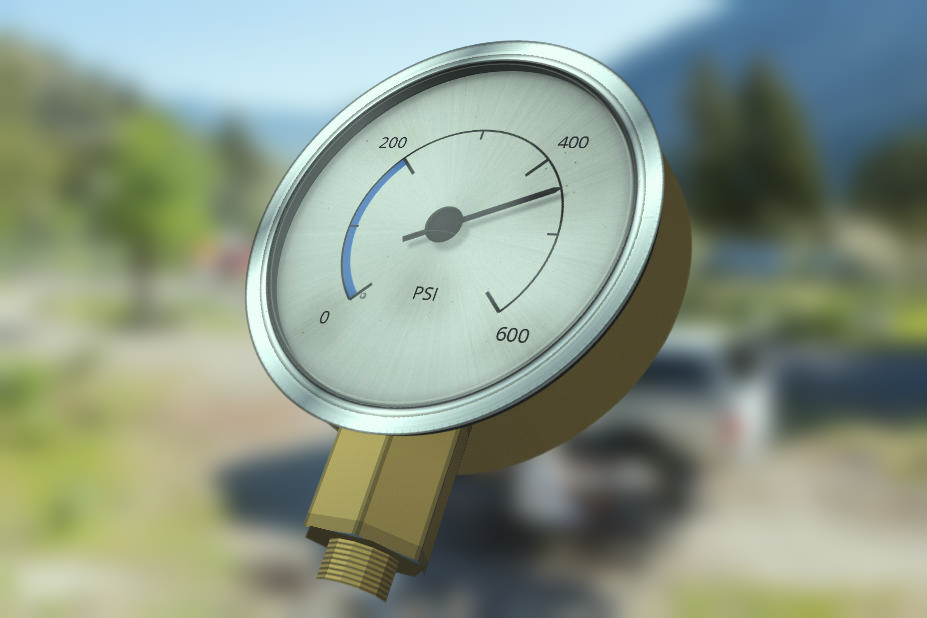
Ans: psi 450
